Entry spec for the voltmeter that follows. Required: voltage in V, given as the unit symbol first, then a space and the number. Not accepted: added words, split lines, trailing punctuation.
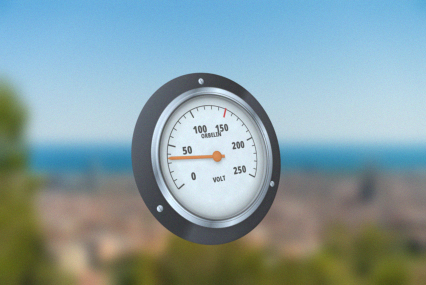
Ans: V 35
